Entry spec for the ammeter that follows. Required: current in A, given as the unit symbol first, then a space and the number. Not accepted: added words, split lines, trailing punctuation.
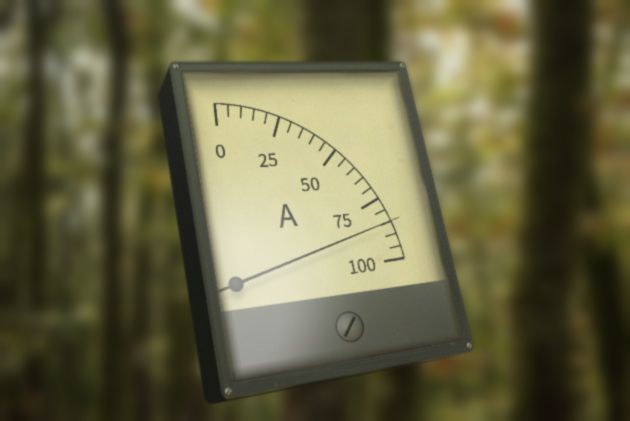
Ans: A 85
